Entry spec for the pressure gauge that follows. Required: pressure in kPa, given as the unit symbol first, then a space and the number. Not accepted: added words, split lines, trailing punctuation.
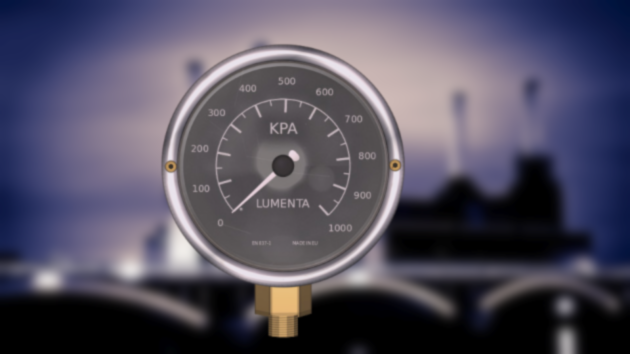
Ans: kPa 0
